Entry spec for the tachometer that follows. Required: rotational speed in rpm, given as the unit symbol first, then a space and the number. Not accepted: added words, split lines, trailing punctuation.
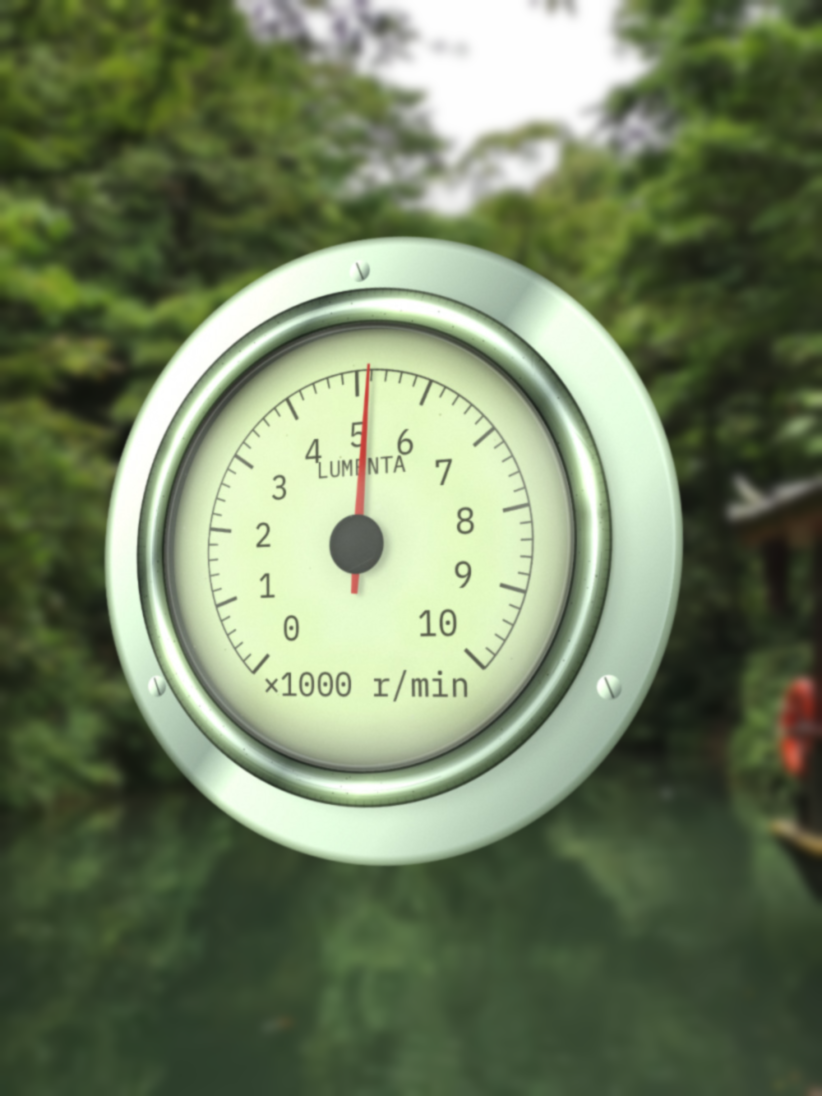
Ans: rpm 5200
